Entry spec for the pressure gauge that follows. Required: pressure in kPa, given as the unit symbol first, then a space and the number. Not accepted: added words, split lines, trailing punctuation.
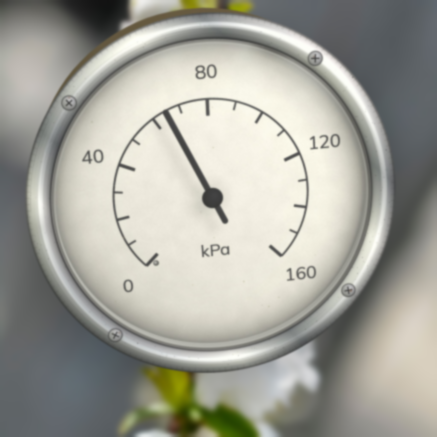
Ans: kPa 65
